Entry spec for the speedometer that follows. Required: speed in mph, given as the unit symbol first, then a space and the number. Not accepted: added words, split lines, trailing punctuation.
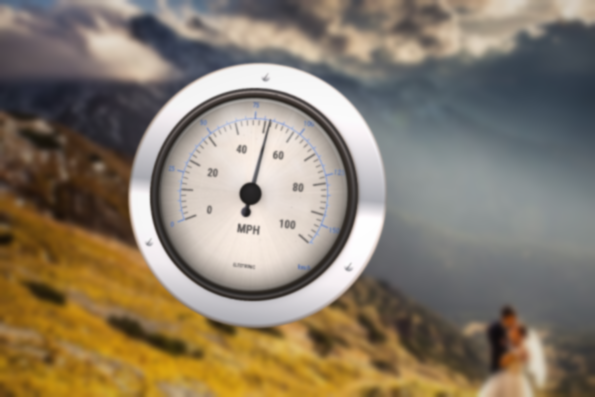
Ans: mph 52
